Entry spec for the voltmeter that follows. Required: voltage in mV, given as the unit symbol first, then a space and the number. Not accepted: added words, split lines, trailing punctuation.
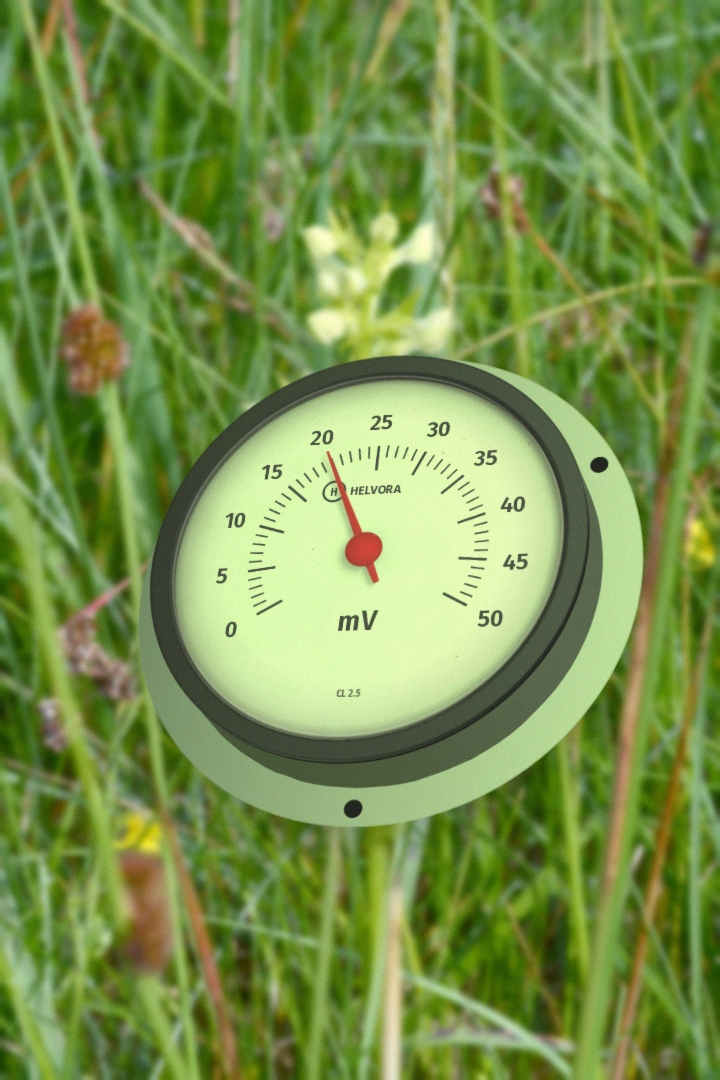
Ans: mV 20
